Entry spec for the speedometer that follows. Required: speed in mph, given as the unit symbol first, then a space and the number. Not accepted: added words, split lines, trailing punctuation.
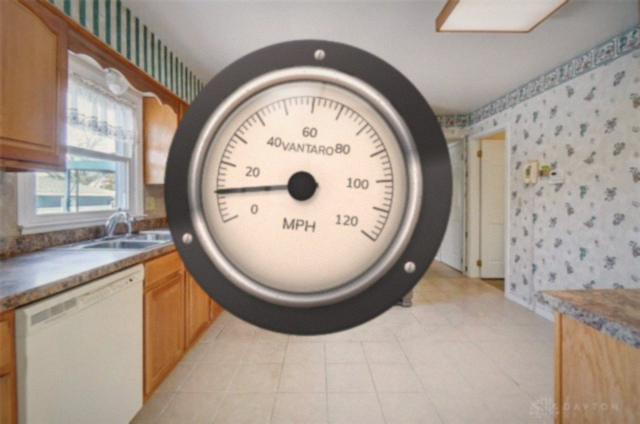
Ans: mph 10
